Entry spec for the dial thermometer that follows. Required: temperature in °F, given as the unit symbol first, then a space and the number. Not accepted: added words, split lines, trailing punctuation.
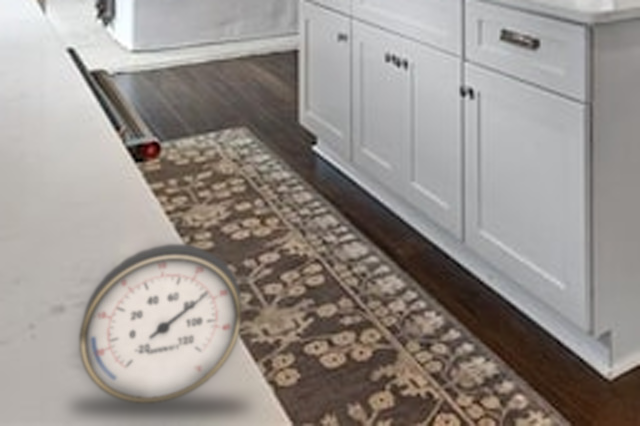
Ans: °F 80
